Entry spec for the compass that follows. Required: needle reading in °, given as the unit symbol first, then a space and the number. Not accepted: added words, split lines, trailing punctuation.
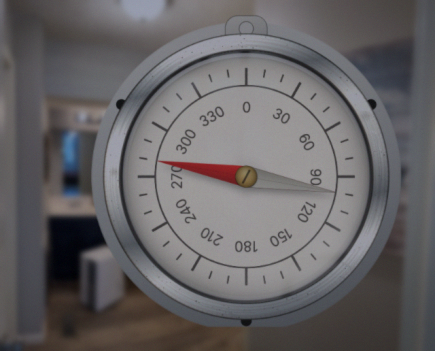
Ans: ° 280
